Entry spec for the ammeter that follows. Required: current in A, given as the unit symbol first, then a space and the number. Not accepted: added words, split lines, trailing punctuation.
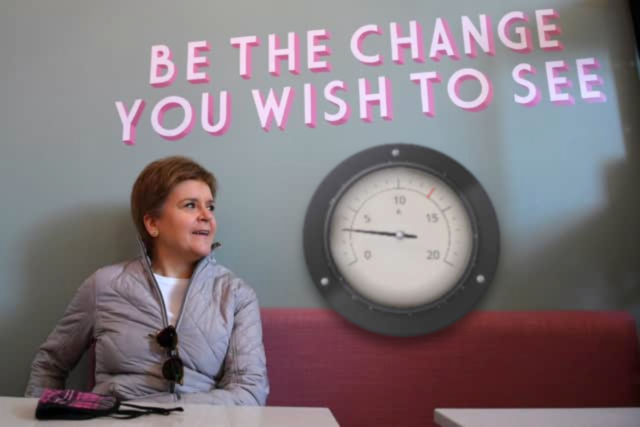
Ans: A 3
